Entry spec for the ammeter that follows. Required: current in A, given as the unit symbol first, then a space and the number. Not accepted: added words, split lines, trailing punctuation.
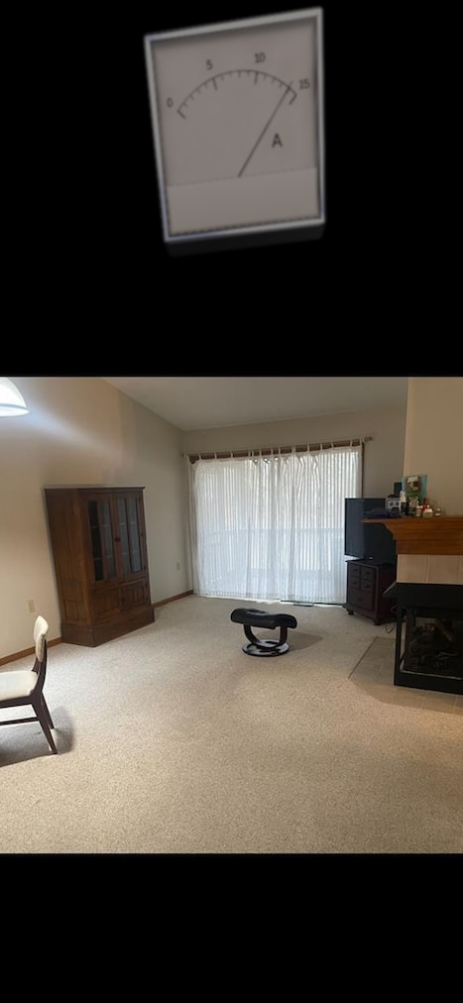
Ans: A 14
